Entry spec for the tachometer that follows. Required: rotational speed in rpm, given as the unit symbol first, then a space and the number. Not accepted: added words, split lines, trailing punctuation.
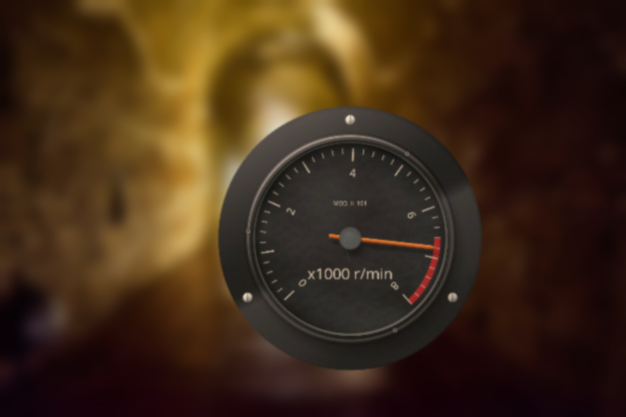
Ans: rpm 6800
